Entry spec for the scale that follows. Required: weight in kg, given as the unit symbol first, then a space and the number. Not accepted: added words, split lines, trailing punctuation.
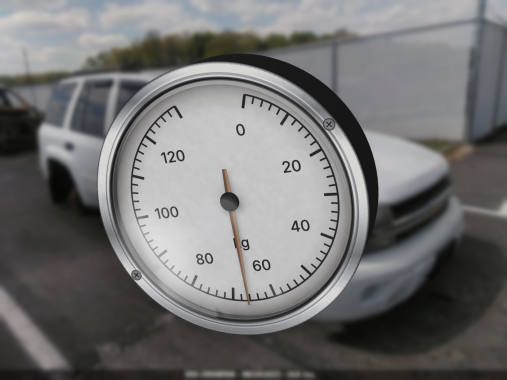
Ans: kg 66
